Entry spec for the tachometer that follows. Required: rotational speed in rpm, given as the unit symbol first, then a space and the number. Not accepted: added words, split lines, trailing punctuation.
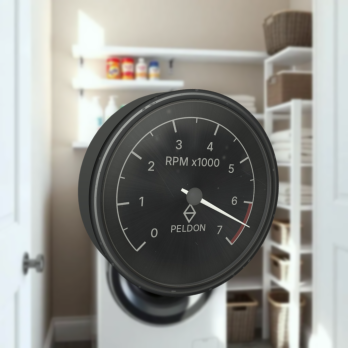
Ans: rpm 6500
